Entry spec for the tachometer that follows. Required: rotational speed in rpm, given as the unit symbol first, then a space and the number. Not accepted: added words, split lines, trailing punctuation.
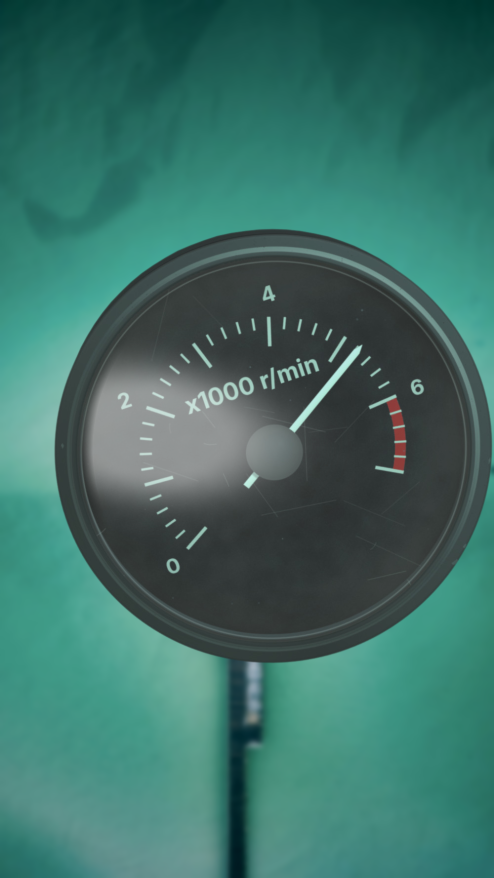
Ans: rpm 5200
